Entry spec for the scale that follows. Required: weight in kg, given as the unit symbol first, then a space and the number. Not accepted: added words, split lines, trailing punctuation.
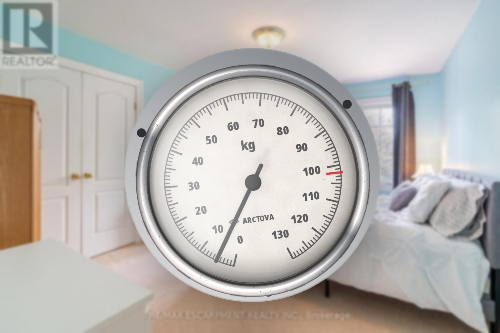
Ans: kg 5
